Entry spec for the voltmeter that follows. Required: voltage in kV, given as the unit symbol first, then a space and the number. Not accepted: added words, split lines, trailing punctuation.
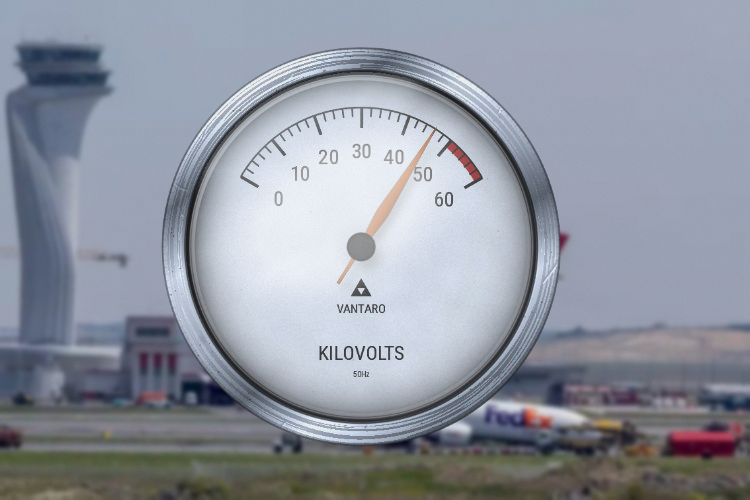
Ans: kV 46
